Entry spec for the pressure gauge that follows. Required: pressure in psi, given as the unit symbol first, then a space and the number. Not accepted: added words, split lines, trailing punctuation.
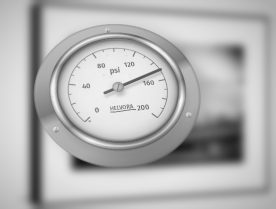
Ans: psi 150
